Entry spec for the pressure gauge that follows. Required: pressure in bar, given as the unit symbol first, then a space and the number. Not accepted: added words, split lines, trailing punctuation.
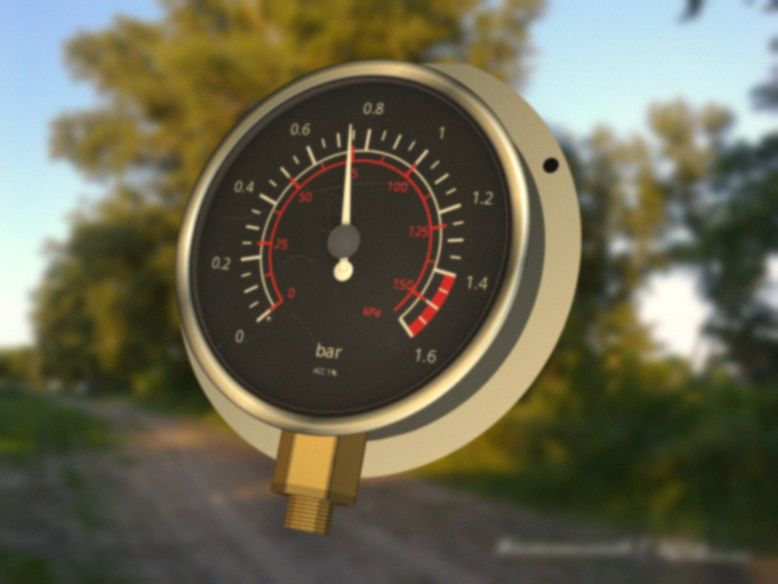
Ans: bar 0.75
